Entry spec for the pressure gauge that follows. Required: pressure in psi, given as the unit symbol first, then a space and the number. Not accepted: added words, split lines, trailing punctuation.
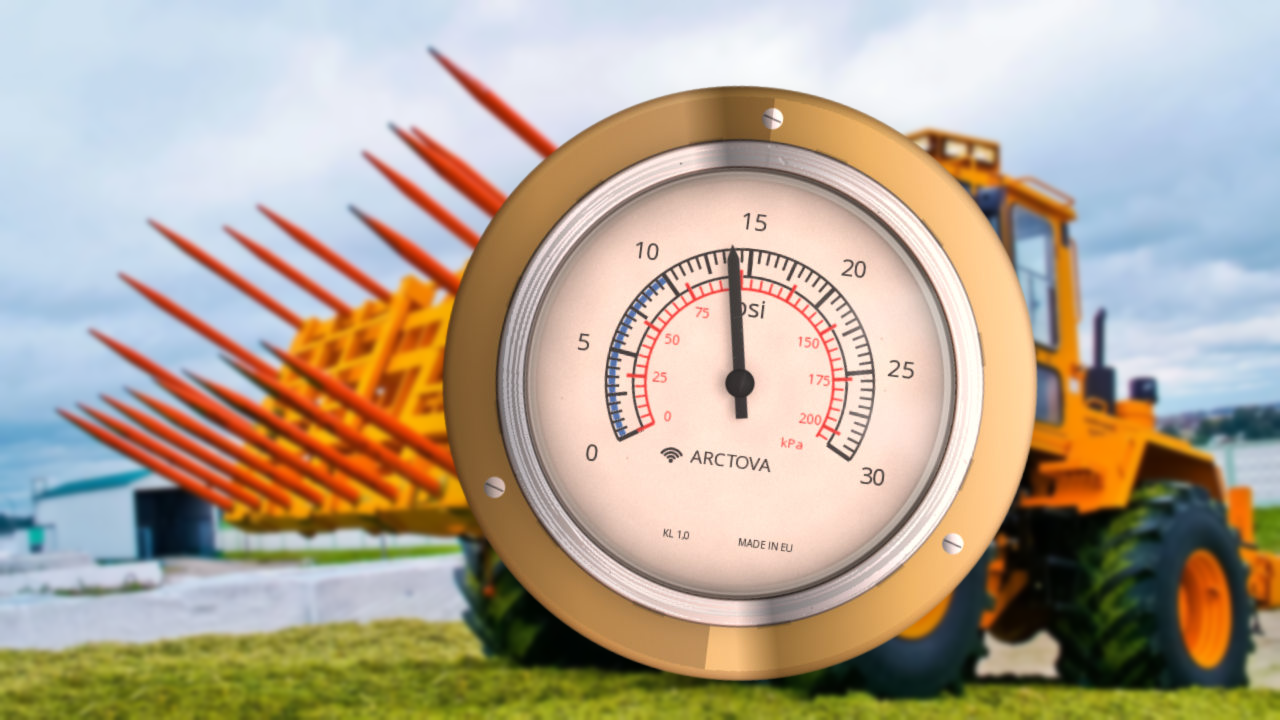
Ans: psi 14
